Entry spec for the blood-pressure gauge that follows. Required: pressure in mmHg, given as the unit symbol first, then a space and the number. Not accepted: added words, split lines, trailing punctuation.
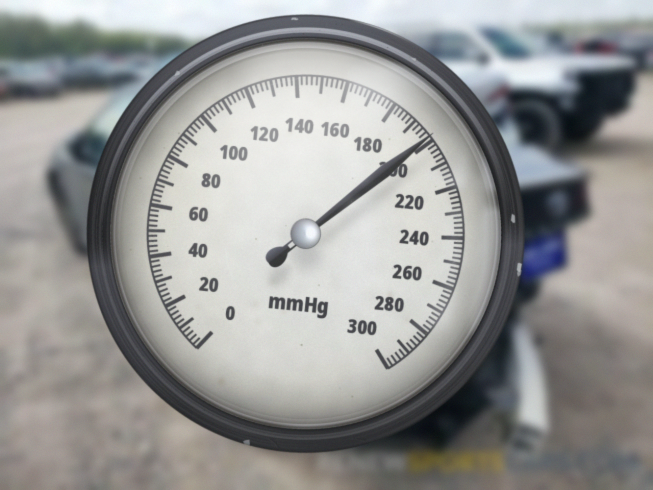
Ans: mmHg 198
